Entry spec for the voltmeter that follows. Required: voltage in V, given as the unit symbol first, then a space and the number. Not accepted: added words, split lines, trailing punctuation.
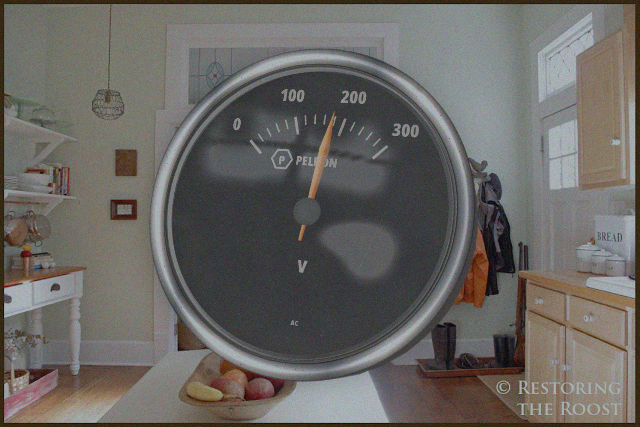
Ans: V 180
